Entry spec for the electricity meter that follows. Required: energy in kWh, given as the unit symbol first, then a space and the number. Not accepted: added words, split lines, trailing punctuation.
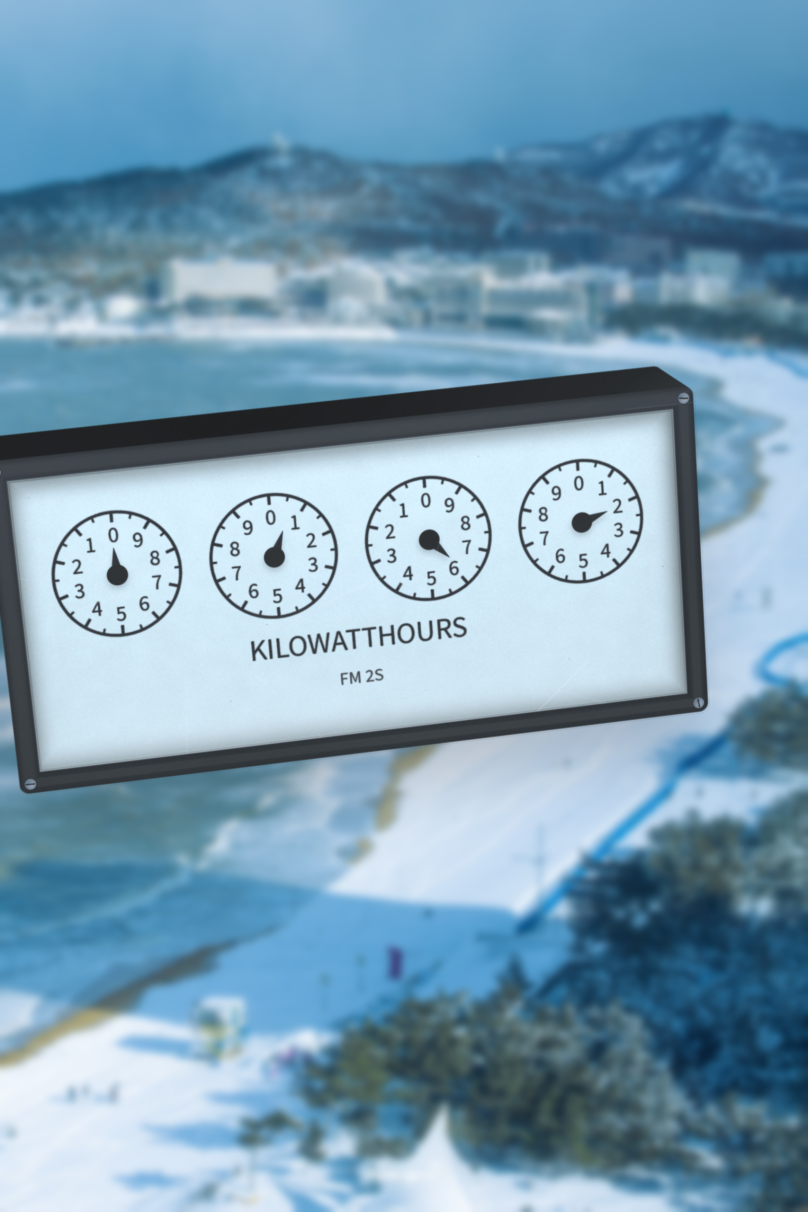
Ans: kWh 62
